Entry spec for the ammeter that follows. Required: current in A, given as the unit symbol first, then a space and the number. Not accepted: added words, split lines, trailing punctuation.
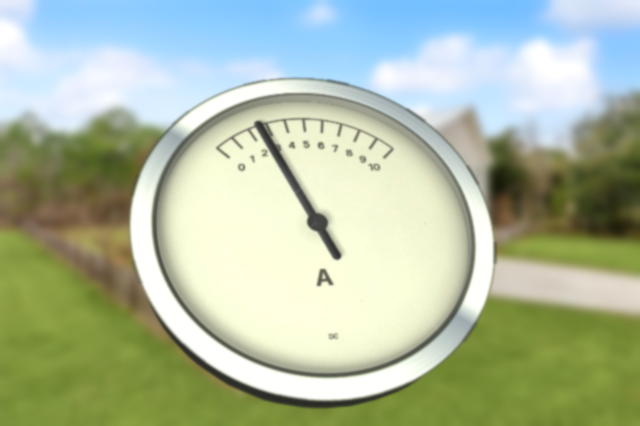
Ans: A 2.5
